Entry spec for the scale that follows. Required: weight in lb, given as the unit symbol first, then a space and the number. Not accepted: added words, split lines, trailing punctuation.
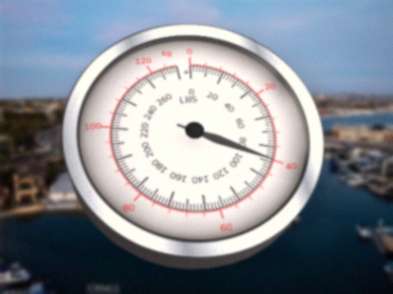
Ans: lb 90
